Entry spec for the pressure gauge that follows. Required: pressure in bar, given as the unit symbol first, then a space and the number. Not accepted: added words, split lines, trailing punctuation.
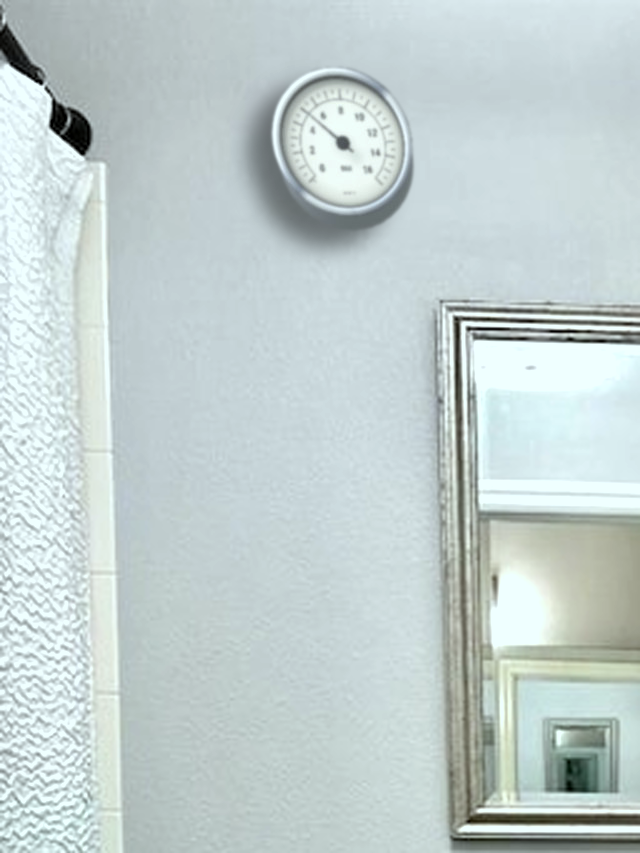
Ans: bar 5
